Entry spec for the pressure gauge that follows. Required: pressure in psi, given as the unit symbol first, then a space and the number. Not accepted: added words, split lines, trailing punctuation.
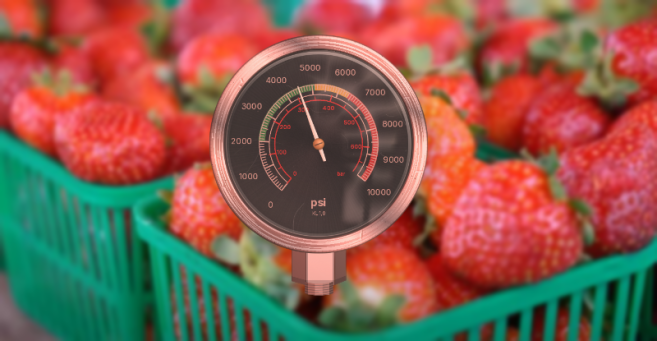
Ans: psi 4500
